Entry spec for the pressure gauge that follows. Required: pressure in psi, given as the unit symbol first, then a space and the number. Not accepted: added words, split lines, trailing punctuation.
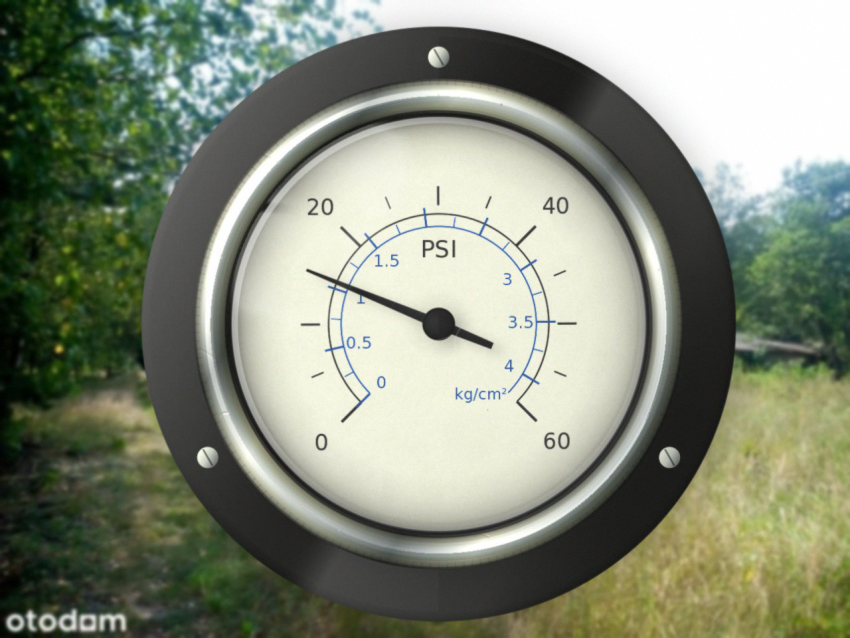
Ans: psi 15
